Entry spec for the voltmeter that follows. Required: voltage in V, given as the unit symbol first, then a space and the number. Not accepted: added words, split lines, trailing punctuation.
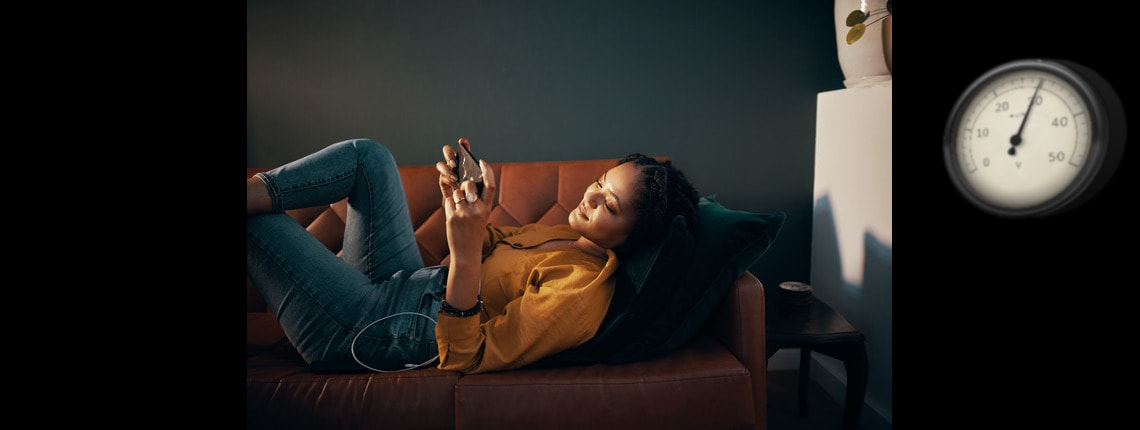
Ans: V 30
